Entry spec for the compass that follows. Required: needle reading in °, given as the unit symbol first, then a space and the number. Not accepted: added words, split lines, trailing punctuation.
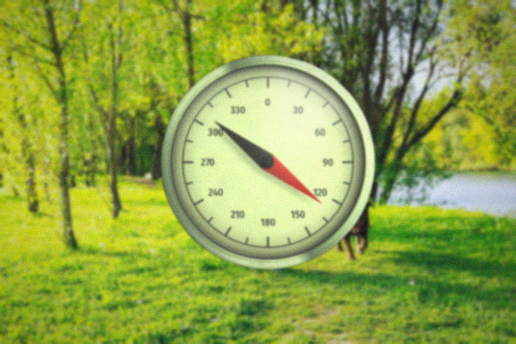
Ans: ° 127.5
